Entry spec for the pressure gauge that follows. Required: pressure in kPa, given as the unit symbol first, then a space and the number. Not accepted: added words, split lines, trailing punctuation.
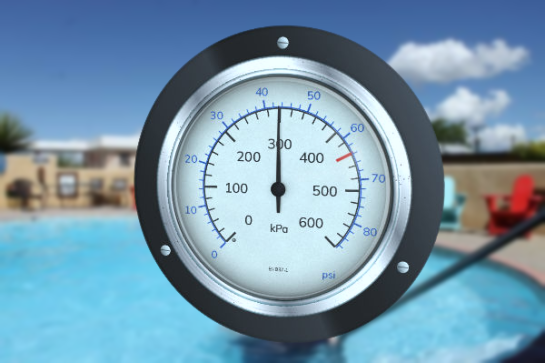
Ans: kPa 300
